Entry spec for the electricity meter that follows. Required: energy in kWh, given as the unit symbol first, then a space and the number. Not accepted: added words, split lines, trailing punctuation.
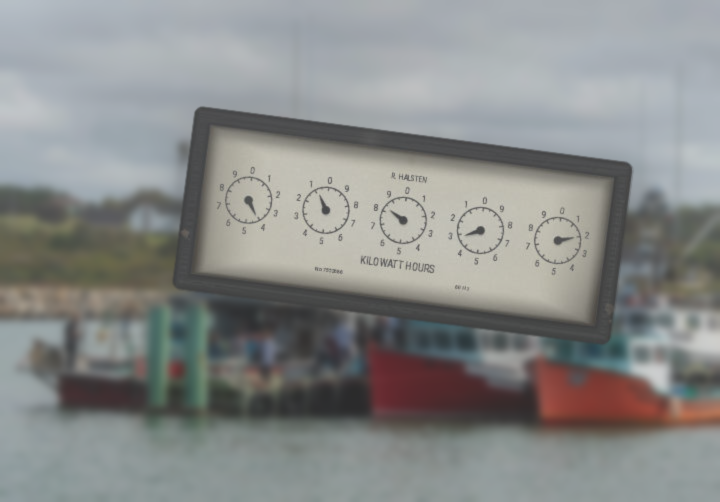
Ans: kWh 40832
